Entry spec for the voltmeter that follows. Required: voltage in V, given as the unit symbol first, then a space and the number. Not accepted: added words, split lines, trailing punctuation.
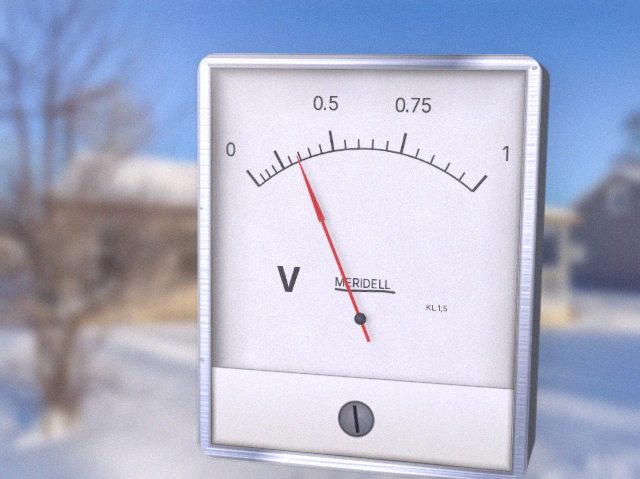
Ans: V 0.35
